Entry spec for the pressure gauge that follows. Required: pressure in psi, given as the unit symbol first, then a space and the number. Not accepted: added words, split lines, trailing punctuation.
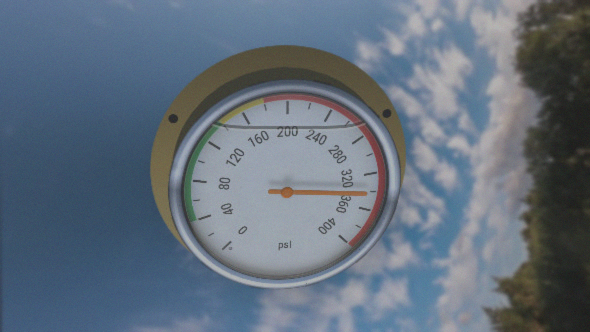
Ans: psi 340
